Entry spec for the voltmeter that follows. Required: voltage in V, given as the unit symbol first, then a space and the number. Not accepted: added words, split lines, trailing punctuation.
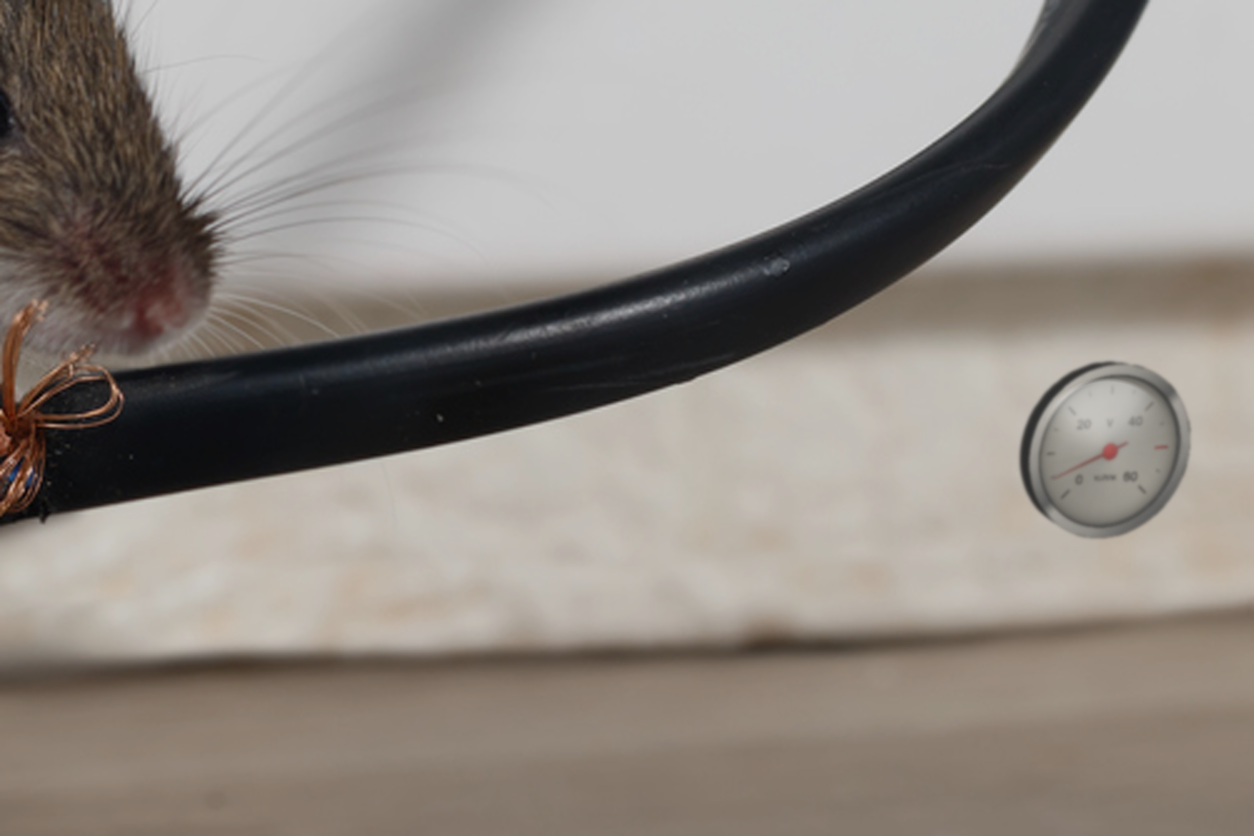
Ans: V 5
